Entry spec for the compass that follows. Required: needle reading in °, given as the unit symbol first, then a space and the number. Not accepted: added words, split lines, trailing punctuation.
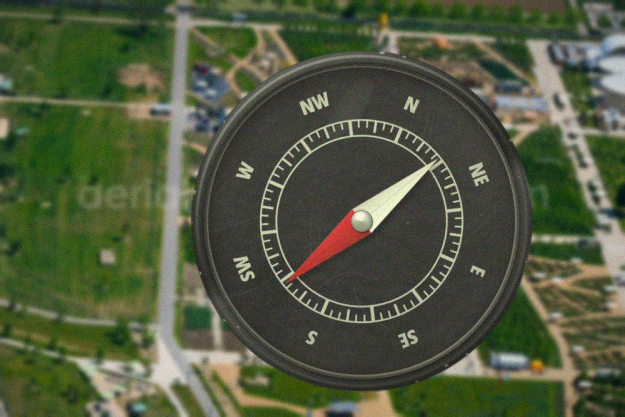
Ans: ° 207.5
